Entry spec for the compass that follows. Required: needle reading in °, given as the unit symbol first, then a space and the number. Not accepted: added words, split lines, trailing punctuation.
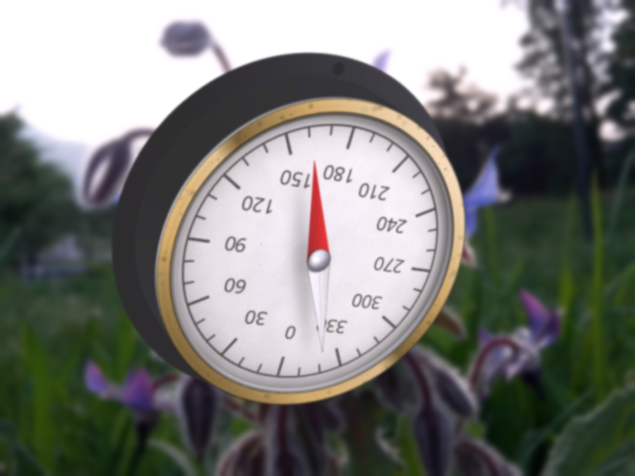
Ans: ° 160
